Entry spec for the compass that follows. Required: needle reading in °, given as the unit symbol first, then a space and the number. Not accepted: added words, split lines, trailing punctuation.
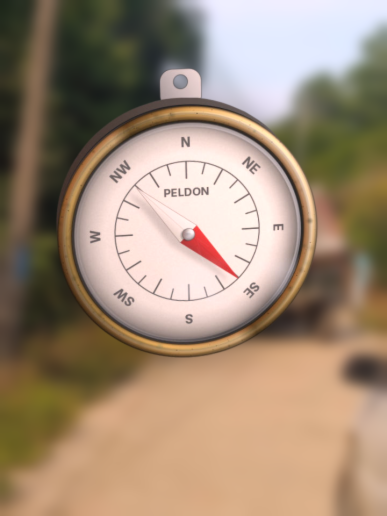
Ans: ° 135
